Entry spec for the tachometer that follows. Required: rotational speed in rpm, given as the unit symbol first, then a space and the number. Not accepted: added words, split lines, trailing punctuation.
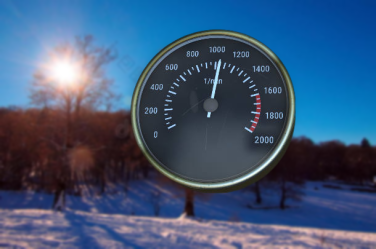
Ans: rpm 1050
